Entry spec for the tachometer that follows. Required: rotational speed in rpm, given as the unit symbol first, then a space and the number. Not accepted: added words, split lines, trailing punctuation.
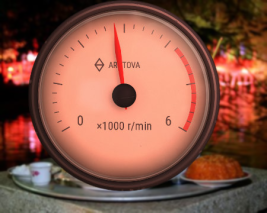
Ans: rpm 2800
